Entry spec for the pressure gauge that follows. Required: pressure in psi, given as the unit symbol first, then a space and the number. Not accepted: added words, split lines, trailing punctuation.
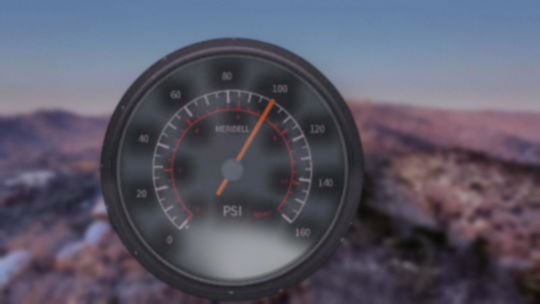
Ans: psi 100
